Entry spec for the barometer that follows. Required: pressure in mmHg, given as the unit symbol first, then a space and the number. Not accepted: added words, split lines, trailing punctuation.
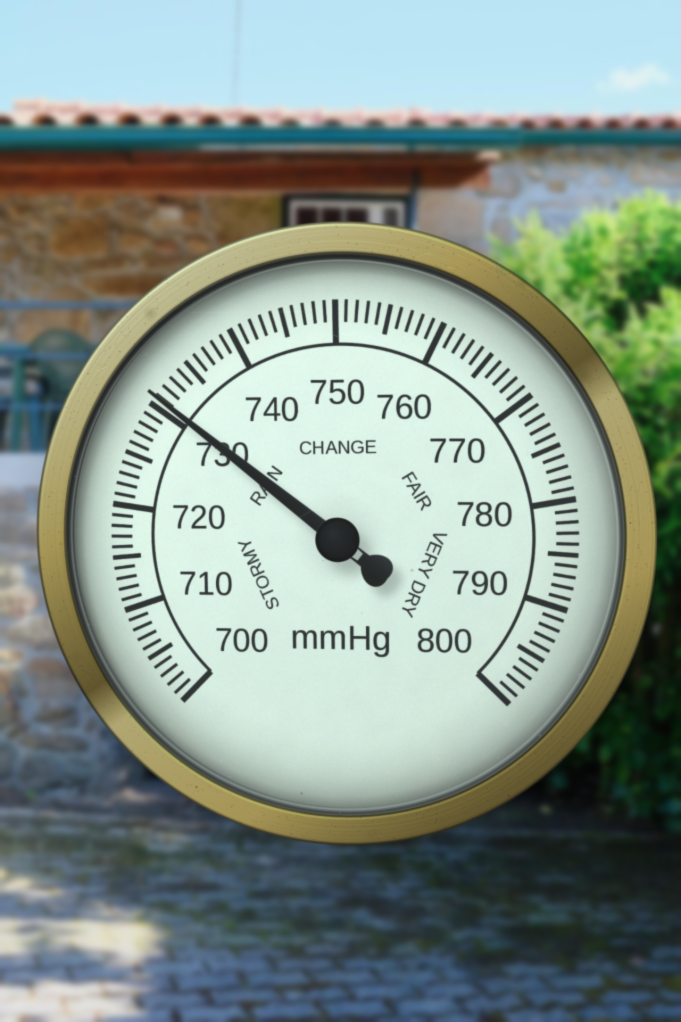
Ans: mmHg 731
